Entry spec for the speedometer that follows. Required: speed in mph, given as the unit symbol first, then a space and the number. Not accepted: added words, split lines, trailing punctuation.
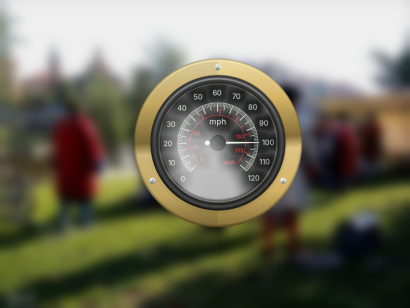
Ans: mph 100
